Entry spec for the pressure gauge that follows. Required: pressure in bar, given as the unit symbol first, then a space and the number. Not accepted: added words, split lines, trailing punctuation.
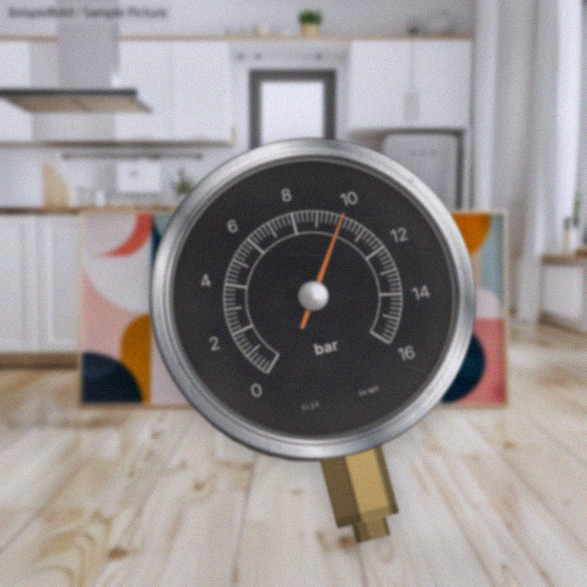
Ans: bar 10
